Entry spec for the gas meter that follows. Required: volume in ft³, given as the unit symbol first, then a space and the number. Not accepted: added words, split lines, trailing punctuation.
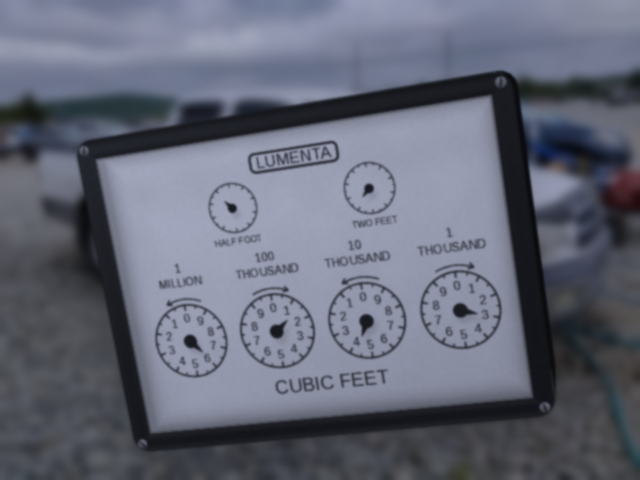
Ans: ft³ 614300
